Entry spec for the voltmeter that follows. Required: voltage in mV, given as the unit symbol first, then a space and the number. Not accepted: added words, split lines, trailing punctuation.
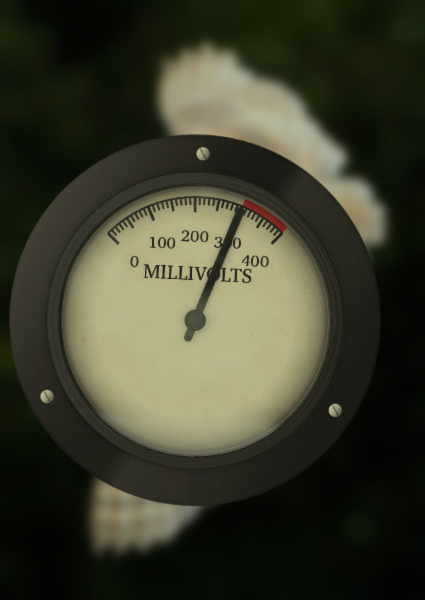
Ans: mV 300
